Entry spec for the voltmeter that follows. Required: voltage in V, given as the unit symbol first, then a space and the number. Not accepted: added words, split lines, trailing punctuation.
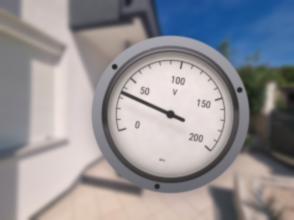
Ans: V 35
